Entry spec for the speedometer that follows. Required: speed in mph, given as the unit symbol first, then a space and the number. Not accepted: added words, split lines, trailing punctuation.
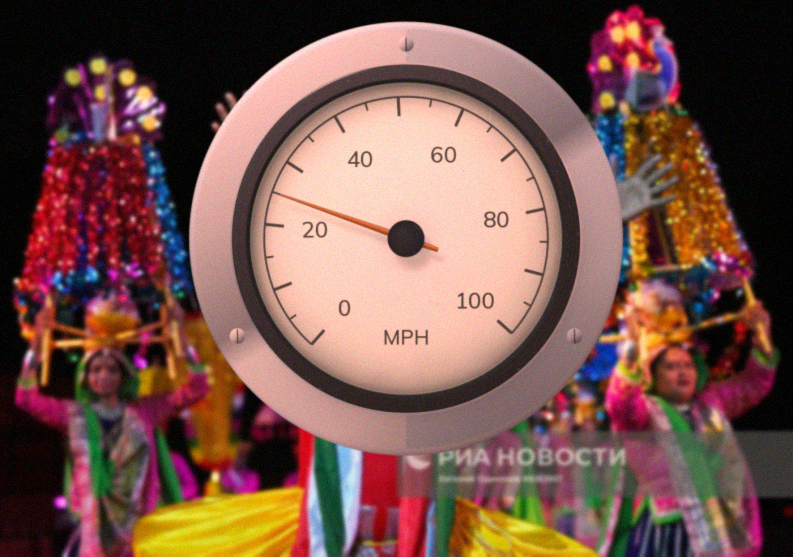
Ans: mph 25
